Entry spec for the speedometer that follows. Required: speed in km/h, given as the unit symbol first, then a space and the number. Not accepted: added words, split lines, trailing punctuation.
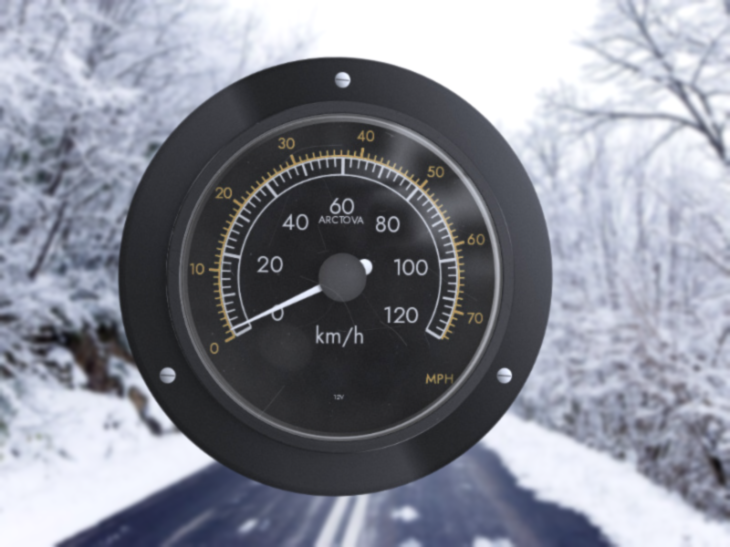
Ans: km/h 2
